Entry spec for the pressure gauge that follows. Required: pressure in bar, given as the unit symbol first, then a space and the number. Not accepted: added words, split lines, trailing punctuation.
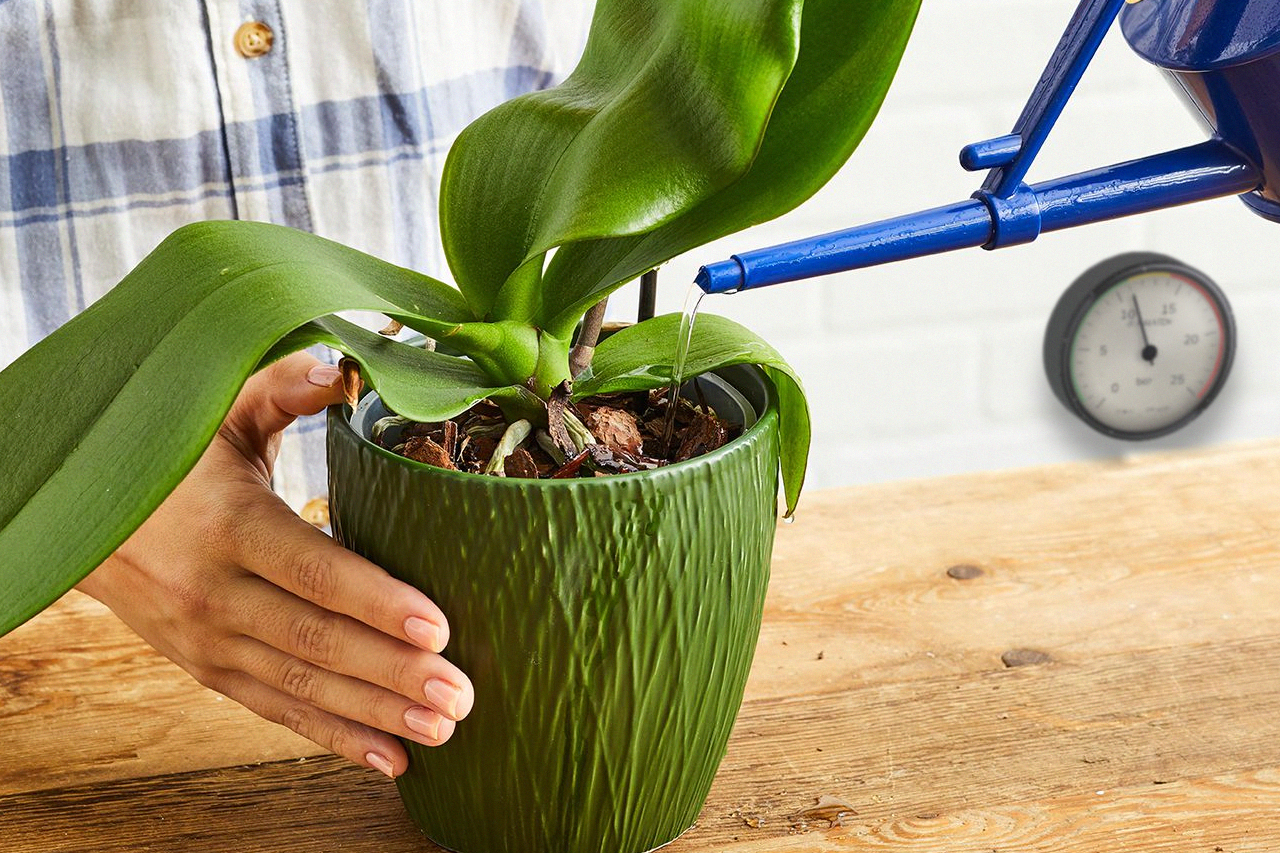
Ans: bar 11
